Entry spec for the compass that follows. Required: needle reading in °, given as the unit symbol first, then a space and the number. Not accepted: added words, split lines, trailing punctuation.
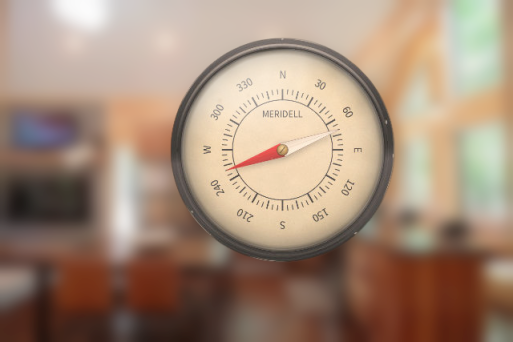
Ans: ° 250
